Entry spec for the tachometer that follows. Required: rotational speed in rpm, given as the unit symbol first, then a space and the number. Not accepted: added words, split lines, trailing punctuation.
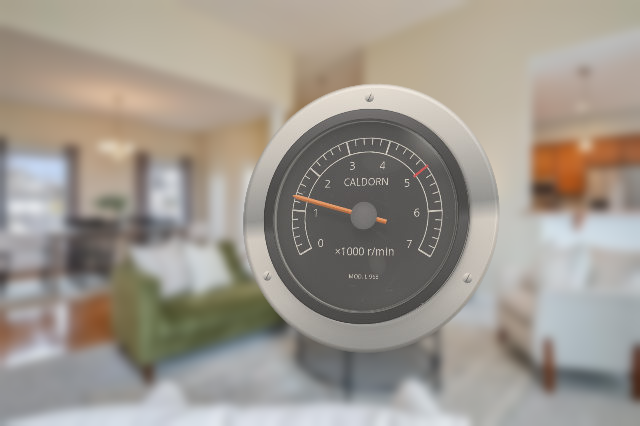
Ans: rpm 1300
